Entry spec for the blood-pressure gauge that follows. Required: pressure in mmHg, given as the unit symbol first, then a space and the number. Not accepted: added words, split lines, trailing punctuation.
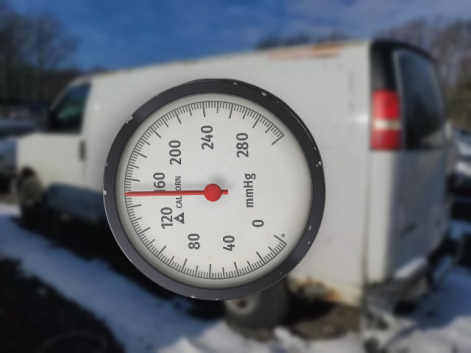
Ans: mmHg 150
